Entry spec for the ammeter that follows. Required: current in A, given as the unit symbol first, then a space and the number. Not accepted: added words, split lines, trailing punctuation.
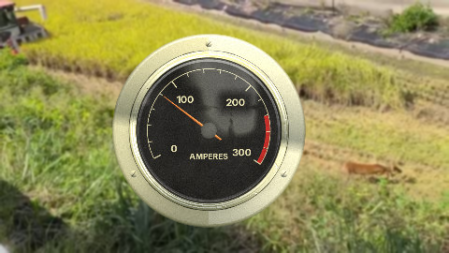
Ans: A 80
